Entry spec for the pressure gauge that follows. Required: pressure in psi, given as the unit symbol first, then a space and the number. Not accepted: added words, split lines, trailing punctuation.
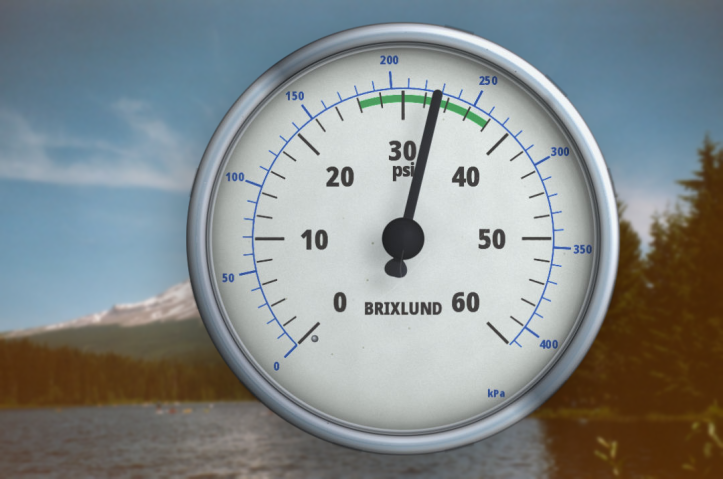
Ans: psi 33
